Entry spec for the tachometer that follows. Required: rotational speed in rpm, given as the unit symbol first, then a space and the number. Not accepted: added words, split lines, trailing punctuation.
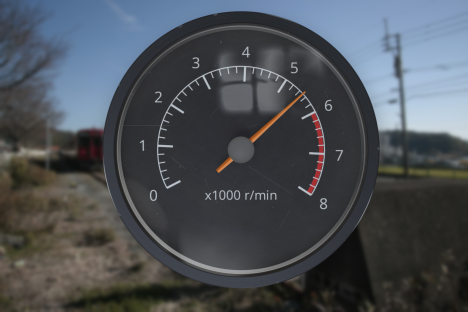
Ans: rpm 5500
